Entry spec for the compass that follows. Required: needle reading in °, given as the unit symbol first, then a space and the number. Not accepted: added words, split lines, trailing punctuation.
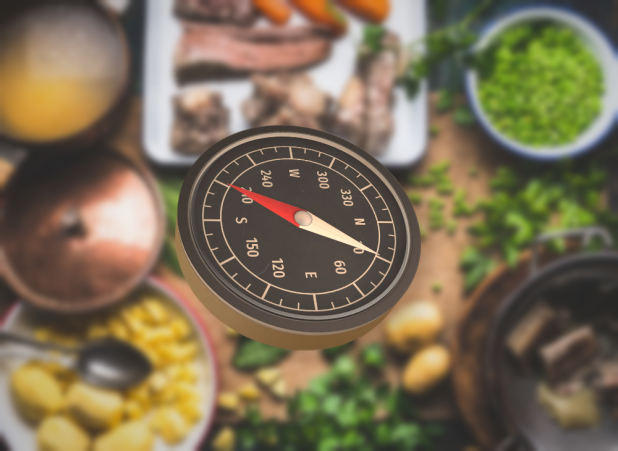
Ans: ° 210
